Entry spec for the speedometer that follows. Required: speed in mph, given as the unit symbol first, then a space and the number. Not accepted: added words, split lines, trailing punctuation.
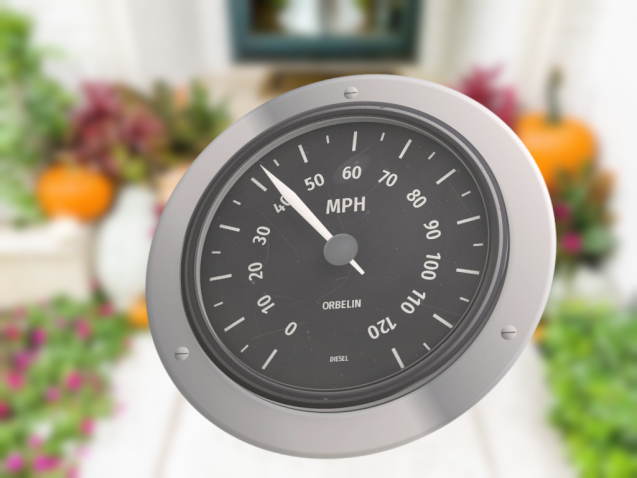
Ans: mph 42.5
